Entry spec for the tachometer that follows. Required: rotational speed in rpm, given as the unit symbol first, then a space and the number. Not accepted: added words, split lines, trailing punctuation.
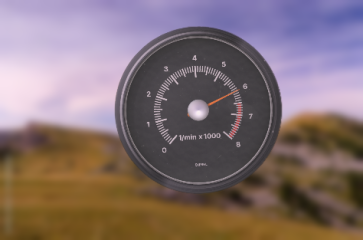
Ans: rpm 6000
